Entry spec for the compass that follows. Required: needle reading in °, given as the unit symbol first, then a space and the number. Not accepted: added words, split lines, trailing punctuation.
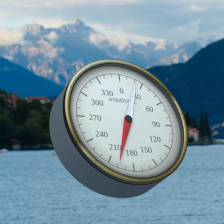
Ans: ° 200
